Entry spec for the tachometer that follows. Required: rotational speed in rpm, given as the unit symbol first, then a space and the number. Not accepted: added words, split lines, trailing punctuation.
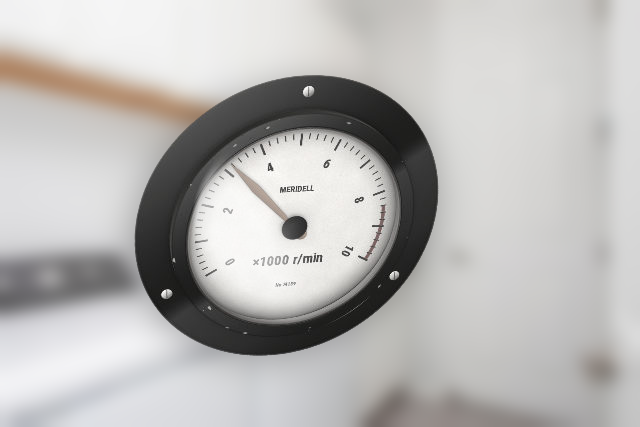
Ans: rpm 3200
